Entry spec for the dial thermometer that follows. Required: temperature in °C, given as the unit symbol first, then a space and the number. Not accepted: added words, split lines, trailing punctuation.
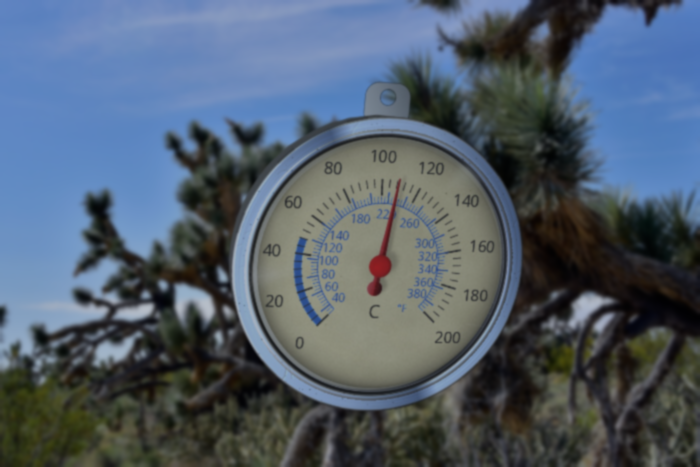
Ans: °C 108
